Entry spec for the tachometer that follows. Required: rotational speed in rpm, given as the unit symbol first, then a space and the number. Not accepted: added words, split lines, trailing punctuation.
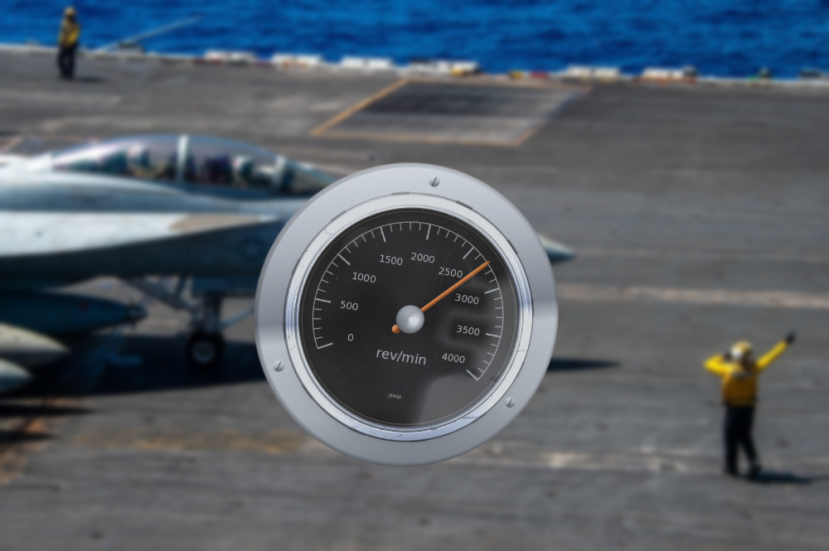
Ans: rpm 2700
